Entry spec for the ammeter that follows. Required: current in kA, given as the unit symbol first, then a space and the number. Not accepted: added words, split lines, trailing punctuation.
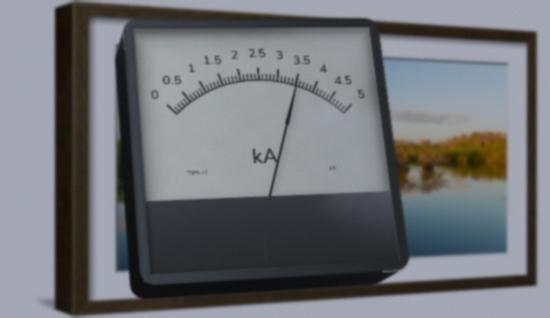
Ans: kA 3.5
